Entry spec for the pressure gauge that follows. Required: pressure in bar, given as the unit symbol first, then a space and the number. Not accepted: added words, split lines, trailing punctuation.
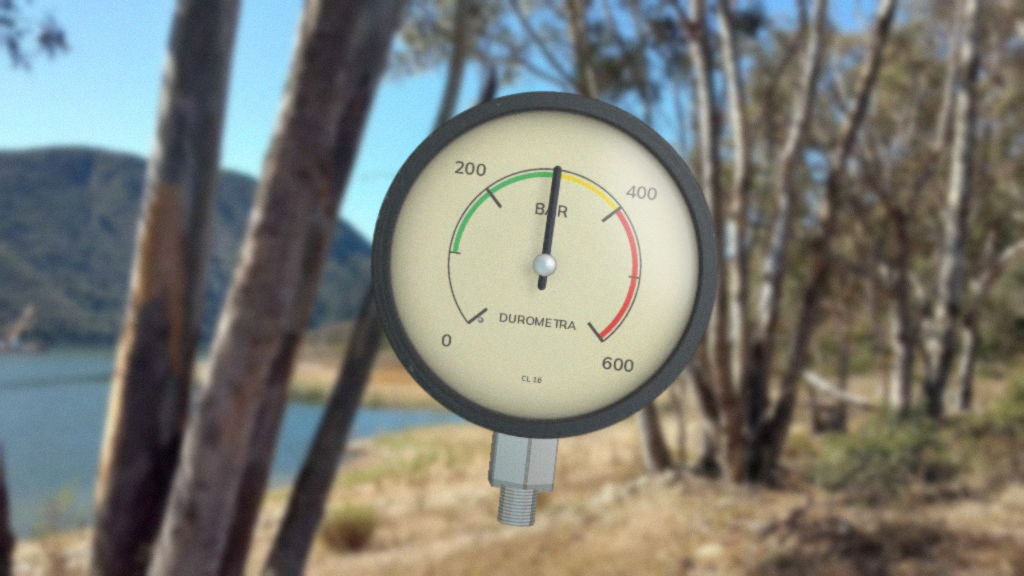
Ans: bar 300
